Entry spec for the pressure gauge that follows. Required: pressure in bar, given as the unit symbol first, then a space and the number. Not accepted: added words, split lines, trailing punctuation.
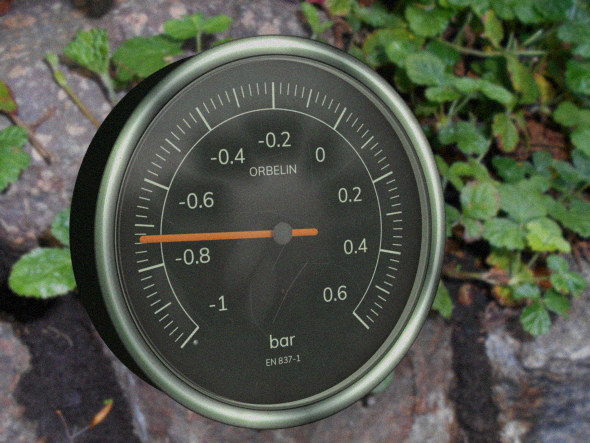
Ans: bar -0.73
